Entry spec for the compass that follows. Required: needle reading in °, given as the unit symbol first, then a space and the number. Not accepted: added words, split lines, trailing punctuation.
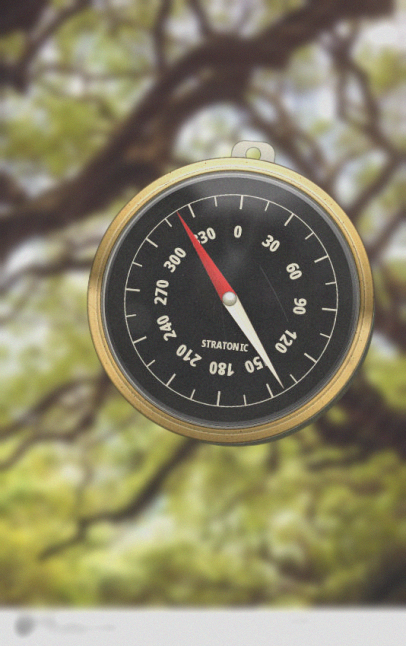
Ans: ° 322.5
